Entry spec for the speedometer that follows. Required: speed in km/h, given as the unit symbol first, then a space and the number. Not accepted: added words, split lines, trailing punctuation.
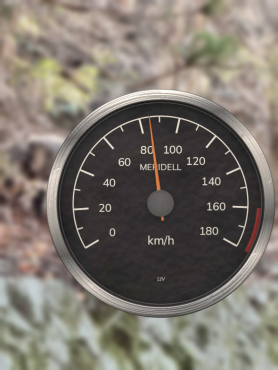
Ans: km/h 85
